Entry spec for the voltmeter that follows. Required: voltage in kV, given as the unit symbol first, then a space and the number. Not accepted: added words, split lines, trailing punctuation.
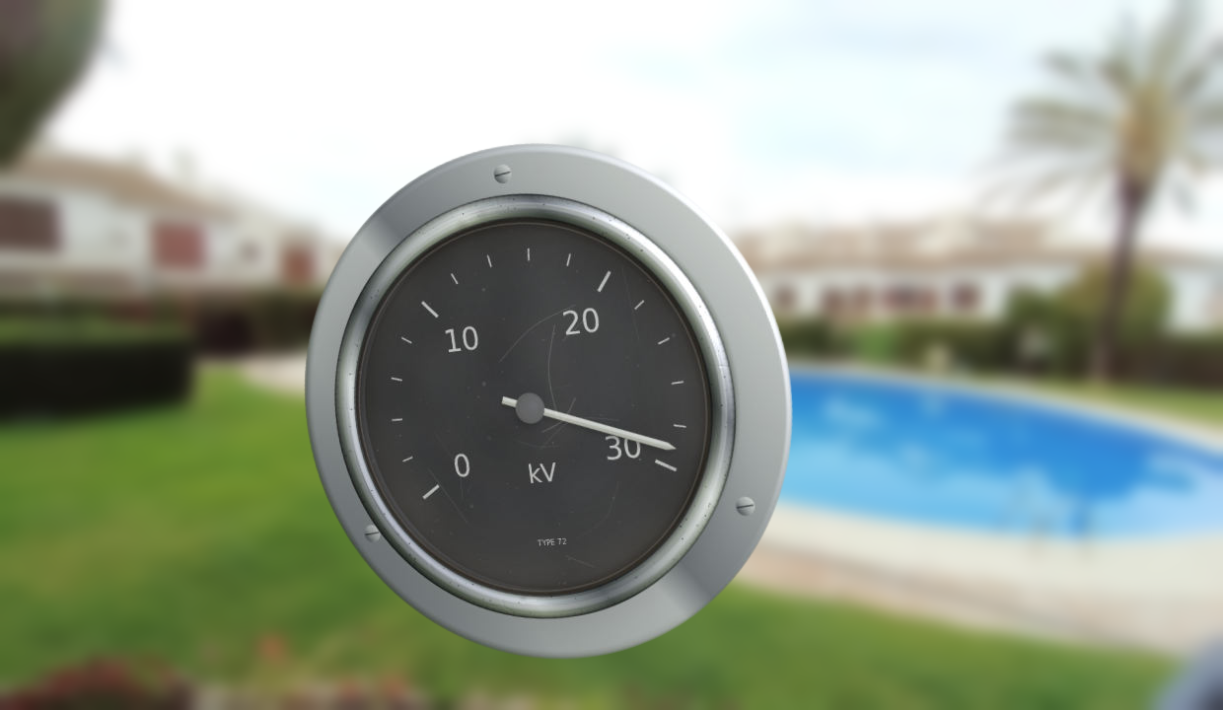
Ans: kV 29
